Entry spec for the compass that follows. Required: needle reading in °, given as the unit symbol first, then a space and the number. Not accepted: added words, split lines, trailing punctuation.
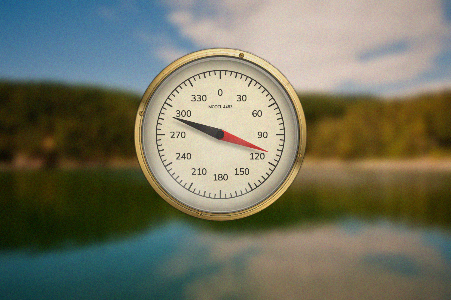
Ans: ° 110
